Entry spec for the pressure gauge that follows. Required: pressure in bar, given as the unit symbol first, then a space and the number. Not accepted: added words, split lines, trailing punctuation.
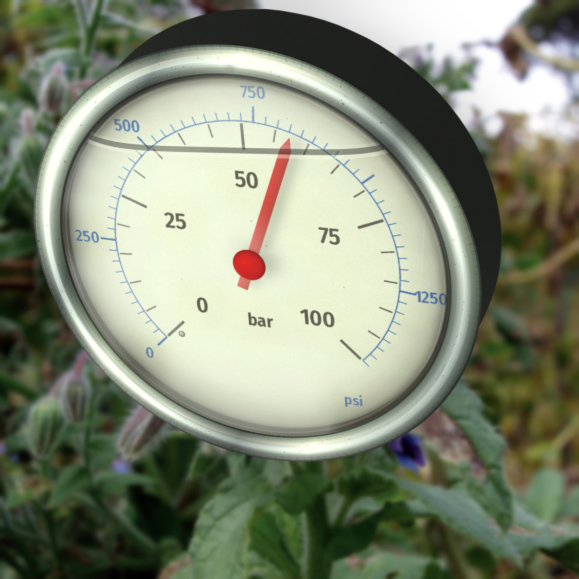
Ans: bar 57.5
